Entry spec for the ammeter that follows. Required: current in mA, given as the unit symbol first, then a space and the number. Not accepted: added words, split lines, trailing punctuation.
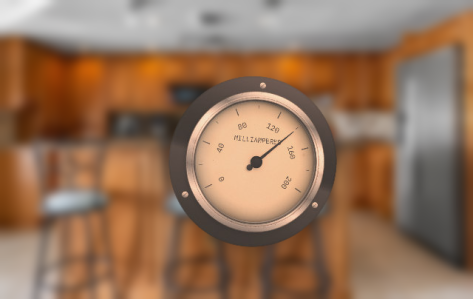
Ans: mA 140
